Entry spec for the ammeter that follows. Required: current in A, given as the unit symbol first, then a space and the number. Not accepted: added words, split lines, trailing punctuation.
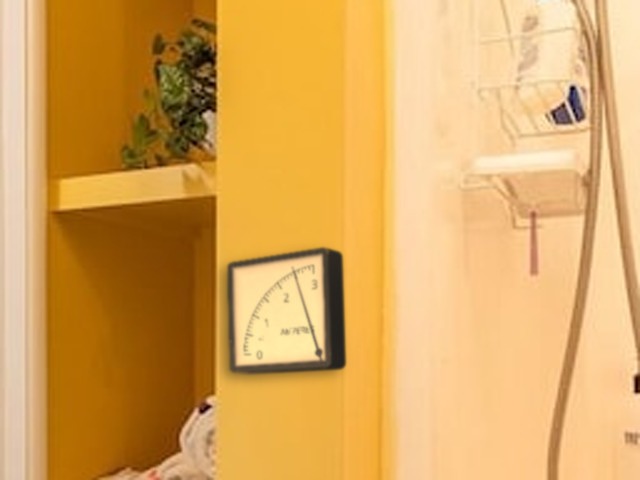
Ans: A 2.5
